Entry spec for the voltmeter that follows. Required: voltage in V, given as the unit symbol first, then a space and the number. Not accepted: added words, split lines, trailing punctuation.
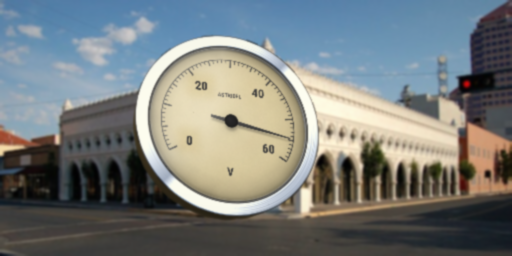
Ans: V 55
